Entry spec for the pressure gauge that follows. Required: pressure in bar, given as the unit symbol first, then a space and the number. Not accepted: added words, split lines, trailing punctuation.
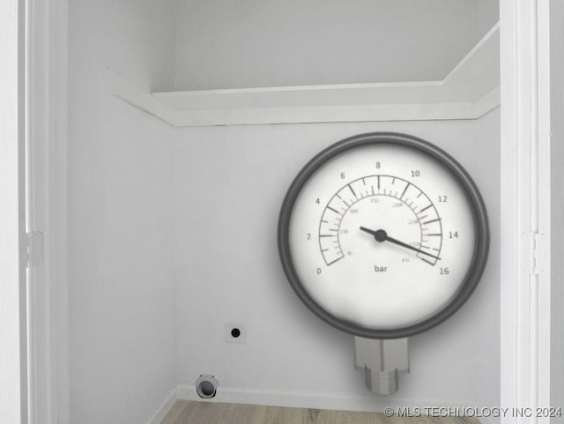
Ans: bar 15.5
